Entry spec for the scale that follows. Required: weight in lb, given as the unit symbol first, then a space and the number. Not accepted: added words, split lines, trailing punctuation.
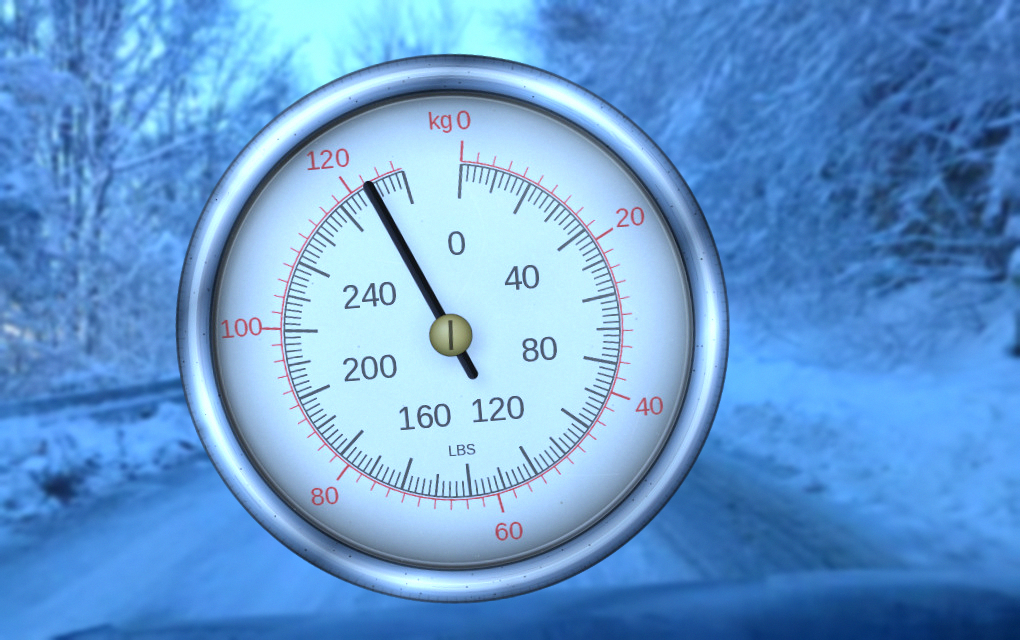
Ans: lb 270
